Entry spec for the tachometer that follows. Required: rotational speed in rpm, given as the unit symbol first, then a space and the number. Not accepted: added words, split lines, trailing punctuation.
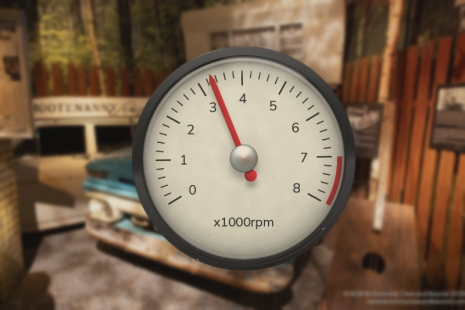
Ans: rpm 3300
